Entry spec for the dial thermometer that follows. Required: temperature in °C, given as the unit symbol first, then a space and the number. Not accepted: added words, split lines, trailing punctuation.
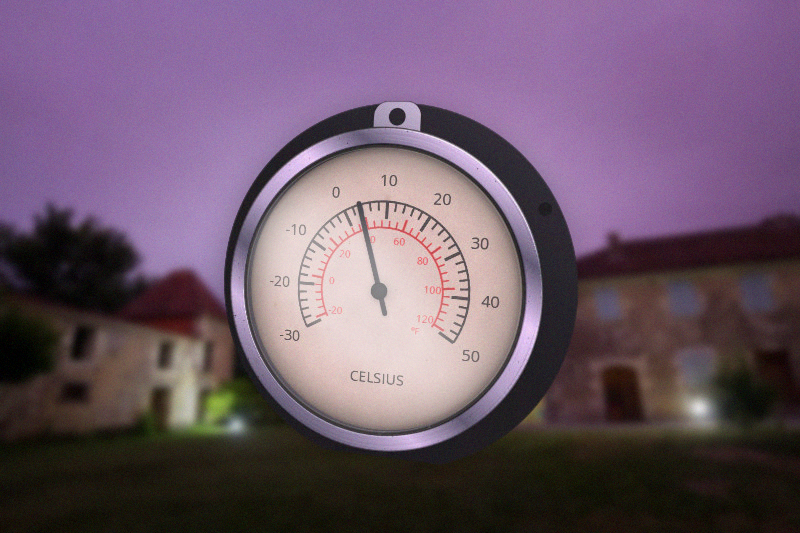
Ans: °C 4
